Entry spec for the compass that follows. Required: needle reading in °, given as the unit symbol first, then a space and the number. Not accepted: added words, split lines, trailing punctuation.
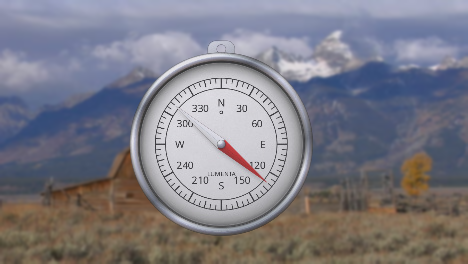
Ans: ° 130
